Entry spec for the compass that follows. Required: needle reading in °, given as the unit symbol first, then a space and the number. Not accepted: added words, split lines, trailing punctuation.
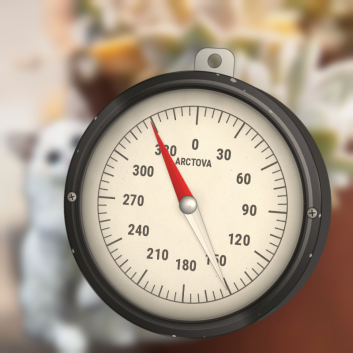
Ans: ° 330
